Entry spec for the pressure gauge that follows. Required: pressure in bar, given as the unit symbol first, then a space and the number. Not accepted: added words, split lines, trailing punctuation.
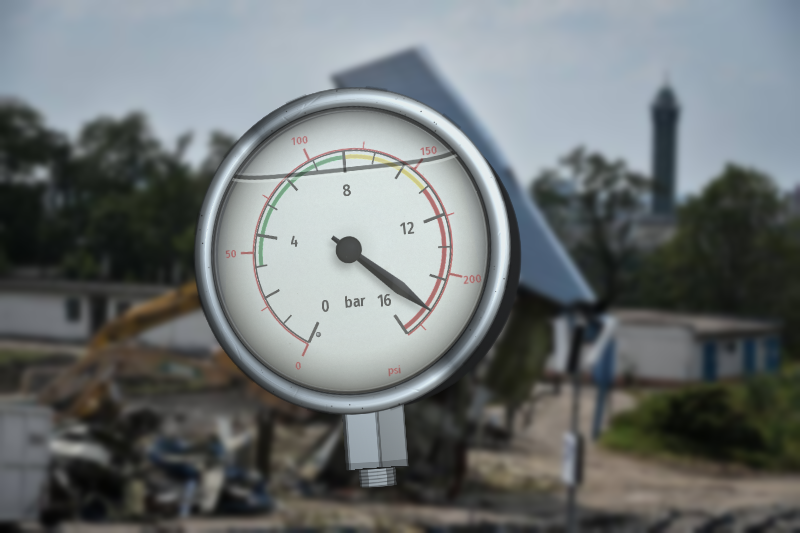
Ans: bar 15
